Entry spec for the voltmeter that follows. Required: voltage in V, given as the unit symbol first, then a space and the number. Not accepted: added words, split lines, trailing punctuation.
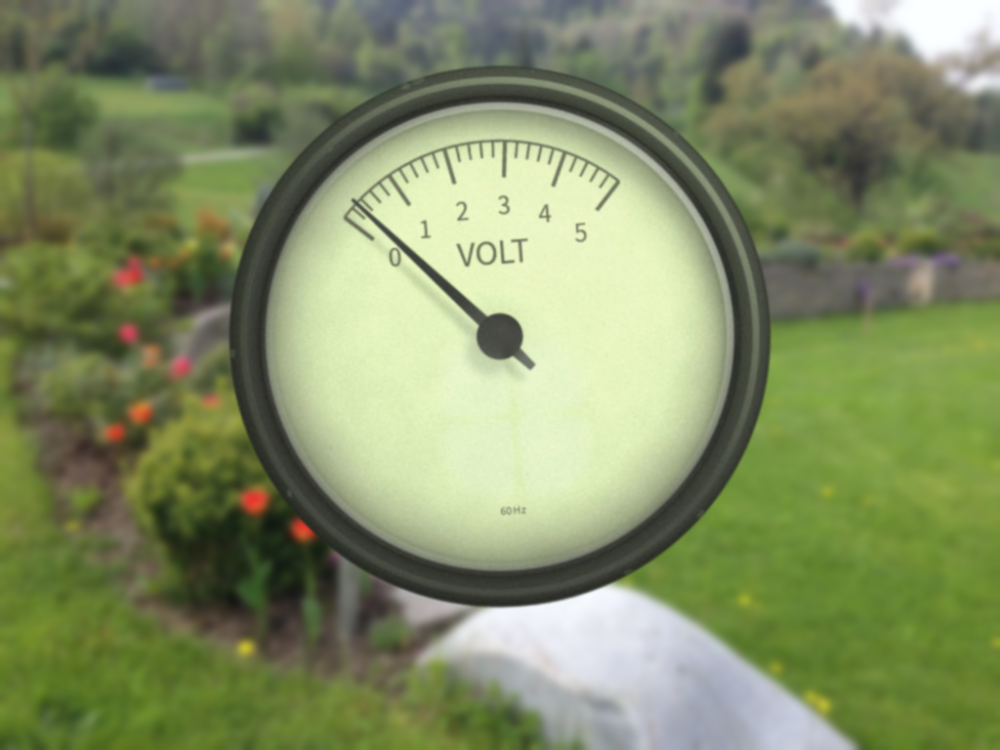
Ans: V 0.3
